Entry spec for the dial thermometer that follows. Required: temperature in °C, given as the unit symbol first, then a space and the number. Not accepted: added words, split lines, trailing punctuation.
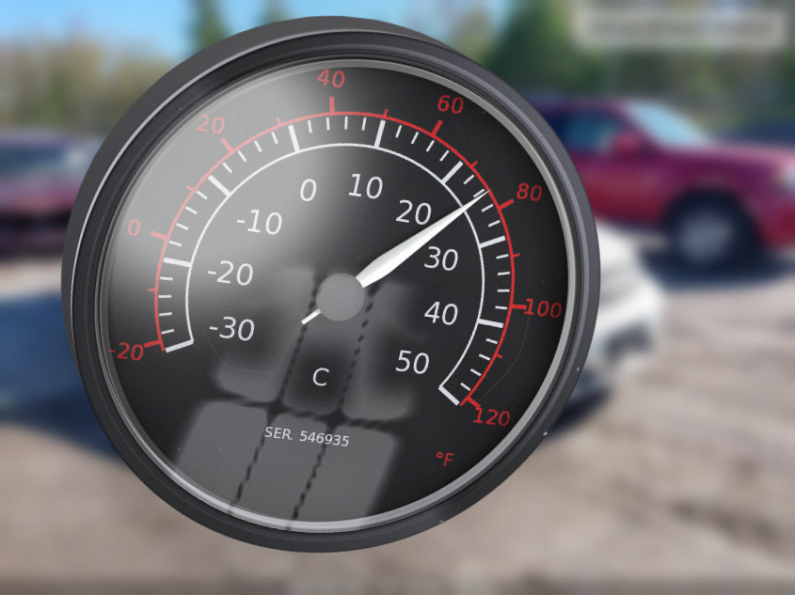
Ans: °C 24
